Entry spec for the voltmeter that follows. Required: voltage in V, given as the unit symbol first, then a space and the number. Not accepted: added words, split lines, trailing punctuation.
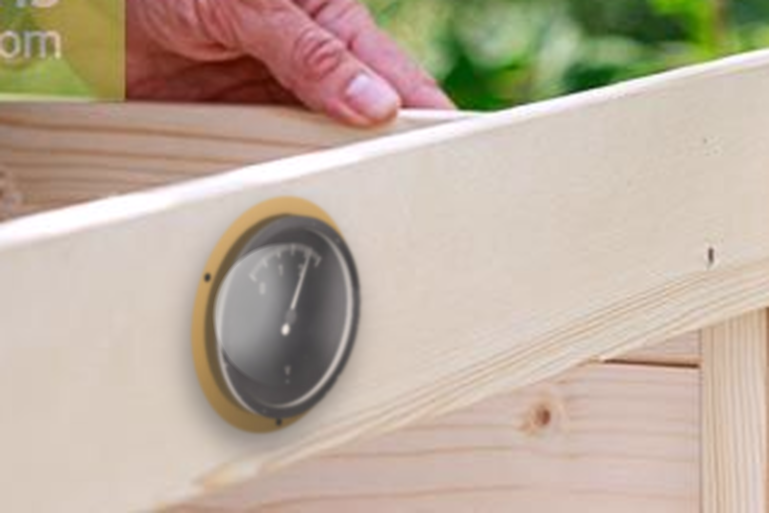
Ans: V 2
